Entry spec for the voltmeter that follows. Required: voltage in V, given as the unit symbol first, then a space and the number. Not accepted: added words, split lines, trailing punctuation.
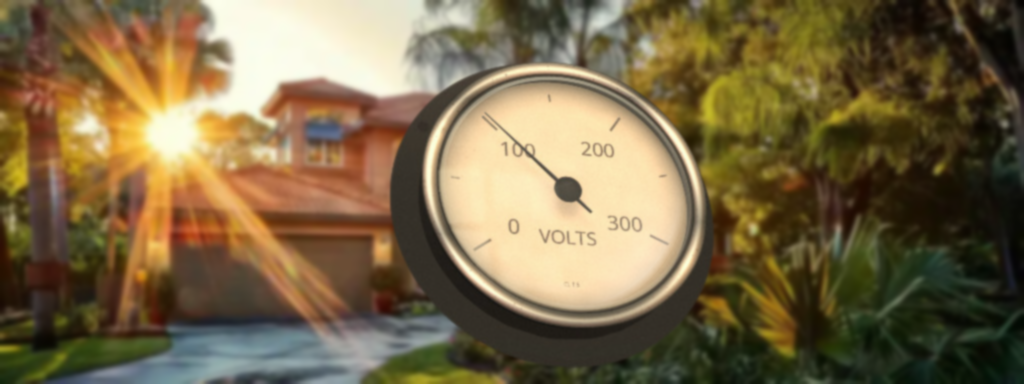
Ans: V 100
